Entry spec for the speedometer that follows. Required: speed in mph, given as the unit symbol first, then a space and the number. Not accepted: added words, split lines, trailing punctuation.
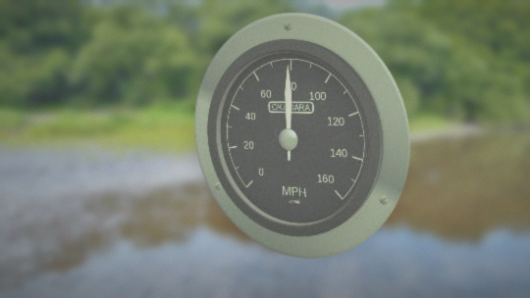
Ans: mph 80
